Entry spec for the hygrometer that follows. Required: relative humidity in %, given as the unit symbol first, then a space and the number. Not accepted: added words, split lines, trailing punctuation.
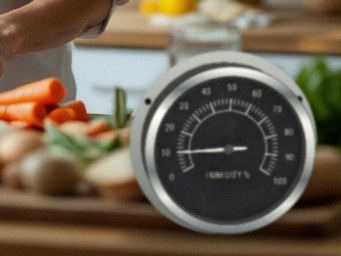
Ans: % 10
